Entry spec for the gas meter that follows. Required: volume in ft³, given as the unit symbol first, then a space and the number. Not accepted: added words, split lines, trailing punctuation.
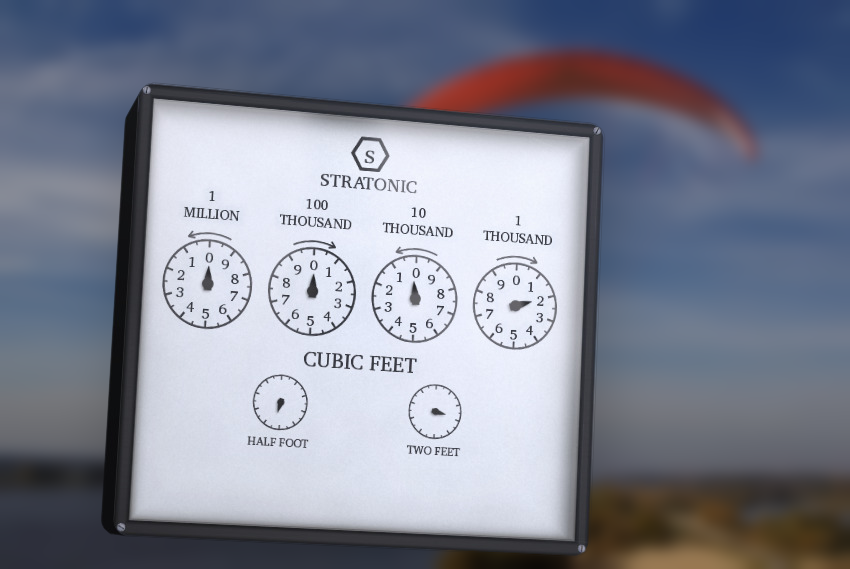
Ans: ft³ 200
